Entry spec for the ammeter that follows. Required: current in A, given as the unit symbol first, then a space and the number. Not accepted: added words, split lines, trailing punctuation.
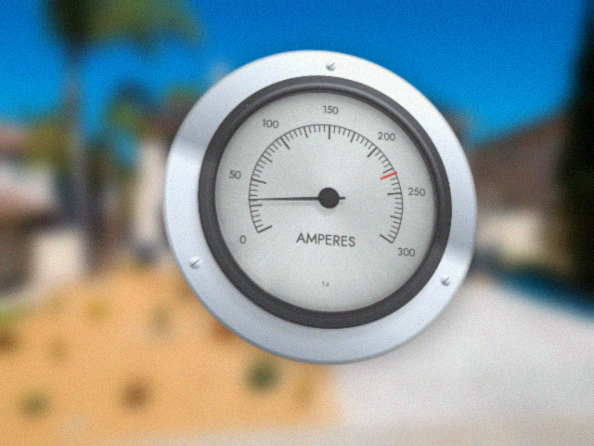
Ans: A 30
